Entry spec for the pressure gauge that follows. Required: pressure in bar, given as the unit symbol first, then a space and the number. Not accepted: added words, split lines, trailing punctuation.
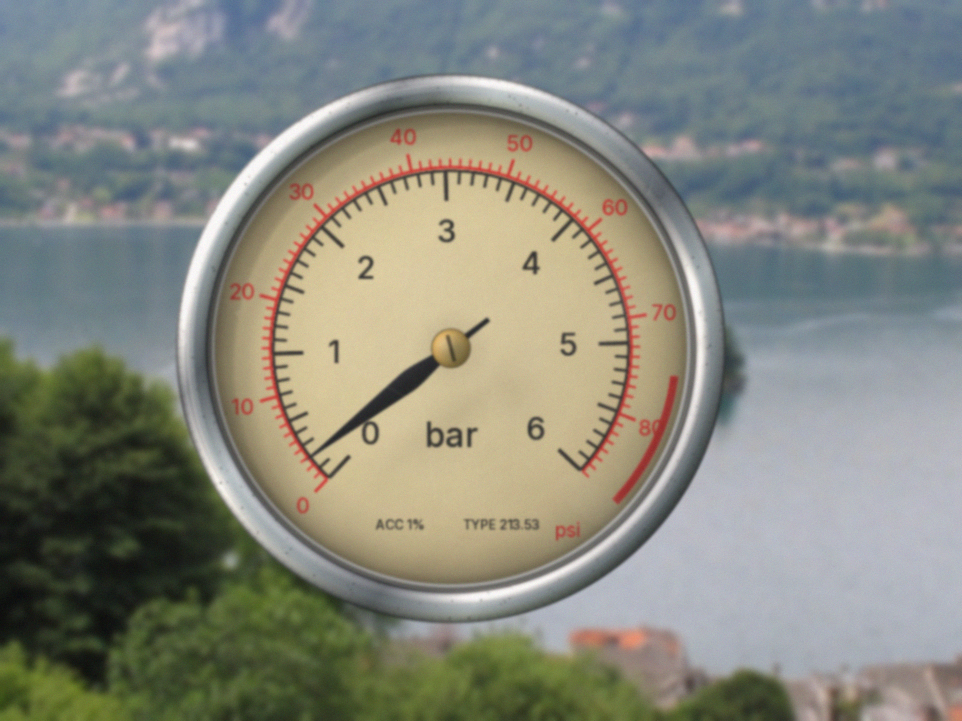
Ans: bar 0.2
